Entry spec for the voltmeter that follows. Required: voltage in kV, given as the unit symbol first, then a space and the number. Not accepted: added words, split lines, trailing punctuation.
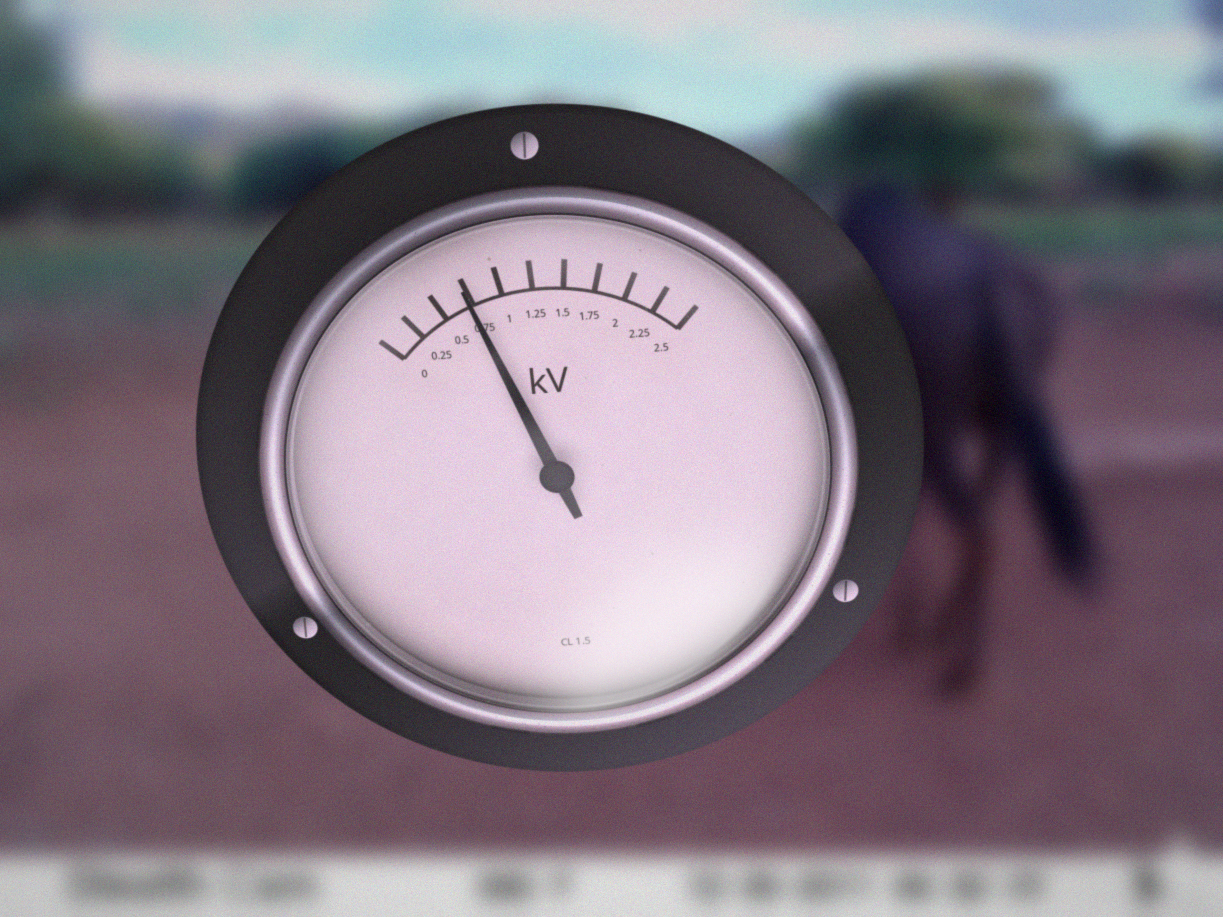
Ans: kV 0.75
